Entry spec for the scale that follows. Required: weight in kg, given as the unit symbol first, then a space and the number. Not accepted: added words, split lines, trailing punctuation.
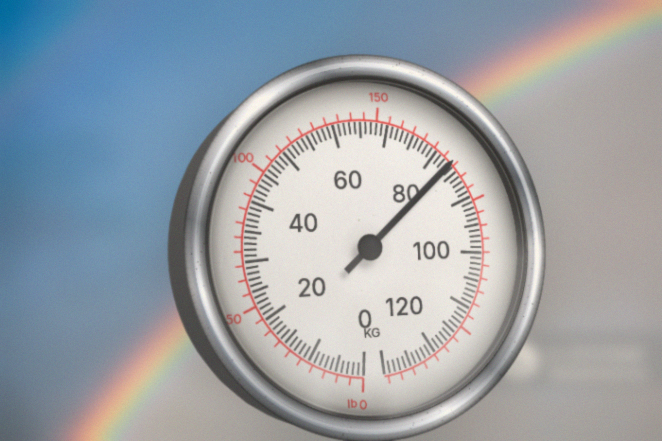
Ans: kg 83
